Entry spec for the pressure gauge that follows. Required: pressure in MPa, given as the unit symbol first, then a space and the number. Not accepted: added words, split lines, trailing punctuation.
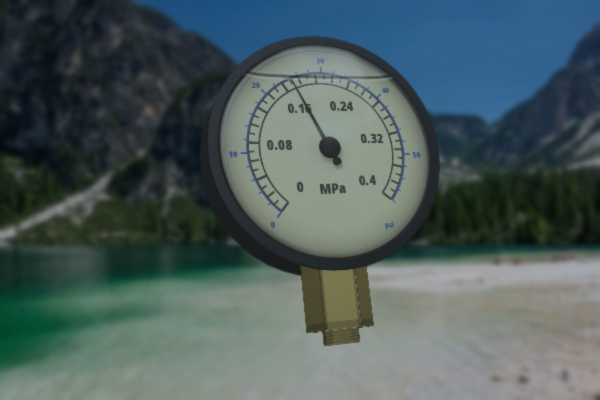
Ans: MPa 0.17
